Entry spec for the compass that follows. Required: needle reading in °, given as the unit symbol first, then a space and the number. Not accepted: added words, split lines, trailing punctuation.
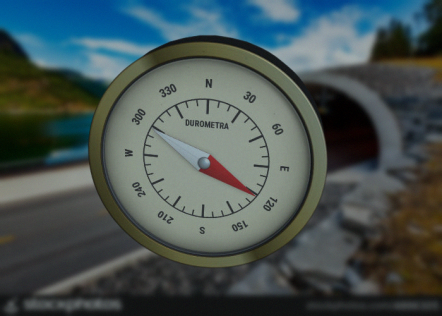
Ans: ° 120
